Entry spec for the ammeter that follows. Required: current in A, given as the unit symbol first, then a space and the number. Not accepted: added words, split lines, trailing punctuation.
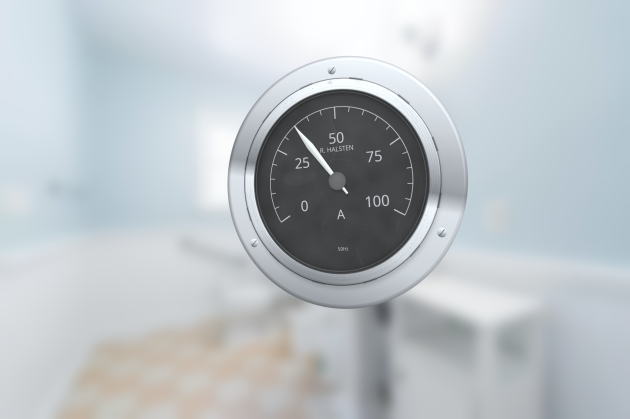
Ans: A 35
